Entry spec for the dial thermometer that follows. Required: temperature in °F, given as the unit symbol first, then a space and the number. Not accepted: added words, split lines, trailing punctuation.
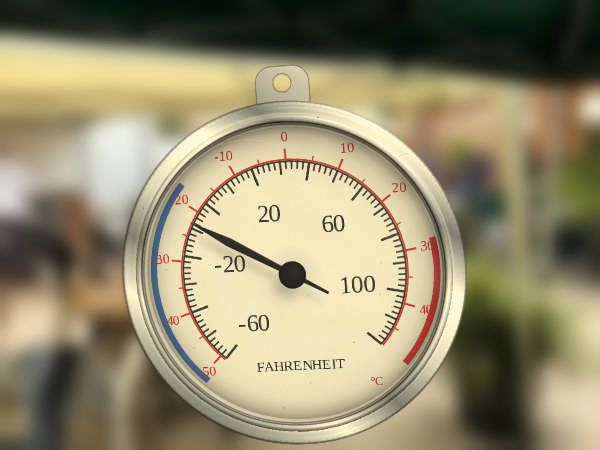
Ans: °F -8
